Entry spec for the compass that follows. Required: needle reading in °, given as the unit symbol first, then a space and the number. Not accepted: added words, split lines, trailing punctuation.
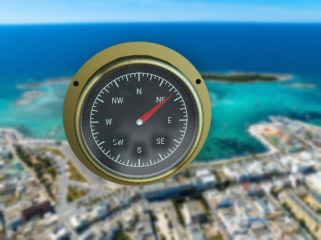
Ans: ° 50
